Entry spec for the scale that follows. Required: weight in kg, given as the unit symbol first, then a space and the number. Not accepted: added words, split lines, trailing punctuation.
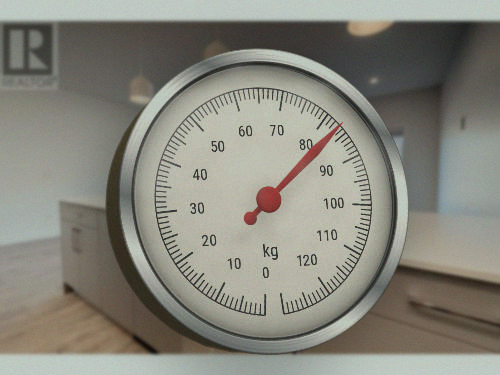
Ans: kg 83
